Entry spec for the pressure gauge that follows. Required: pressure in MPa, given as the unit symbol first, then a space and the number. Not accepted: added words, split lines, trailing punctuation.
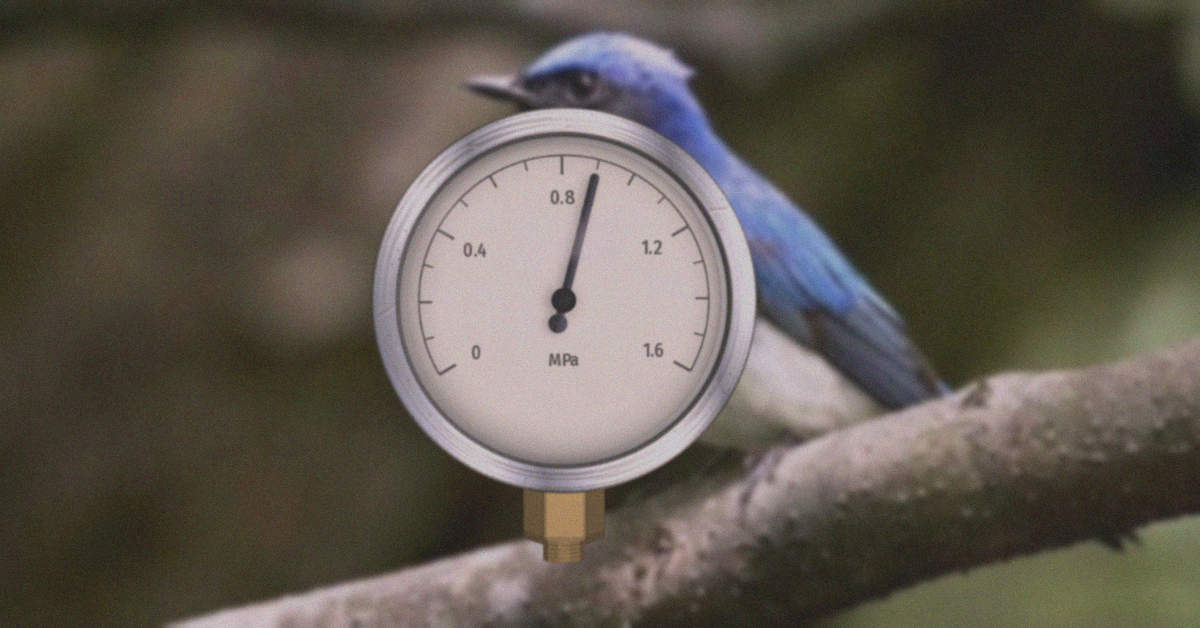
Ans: MPa 0.9
